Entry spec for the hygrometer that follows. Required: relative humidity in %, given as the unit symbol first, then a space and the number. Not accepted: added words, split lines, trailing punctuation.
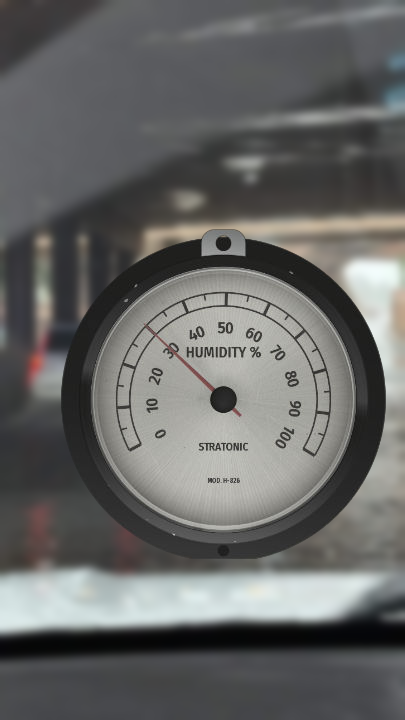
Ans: % 30
